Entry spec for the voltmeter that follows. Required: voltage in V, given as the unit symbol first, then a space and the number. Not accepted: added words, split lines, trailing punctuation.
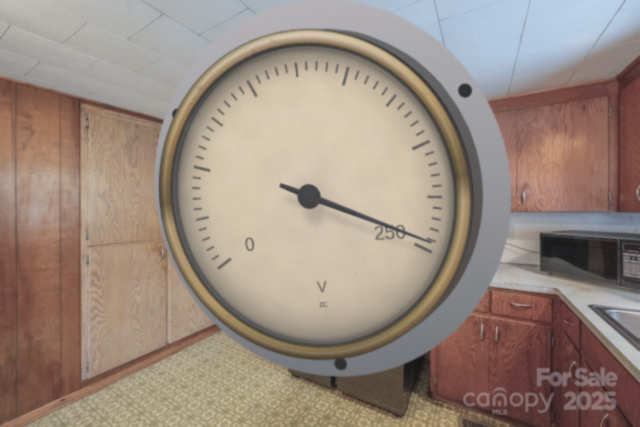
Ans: V 245
